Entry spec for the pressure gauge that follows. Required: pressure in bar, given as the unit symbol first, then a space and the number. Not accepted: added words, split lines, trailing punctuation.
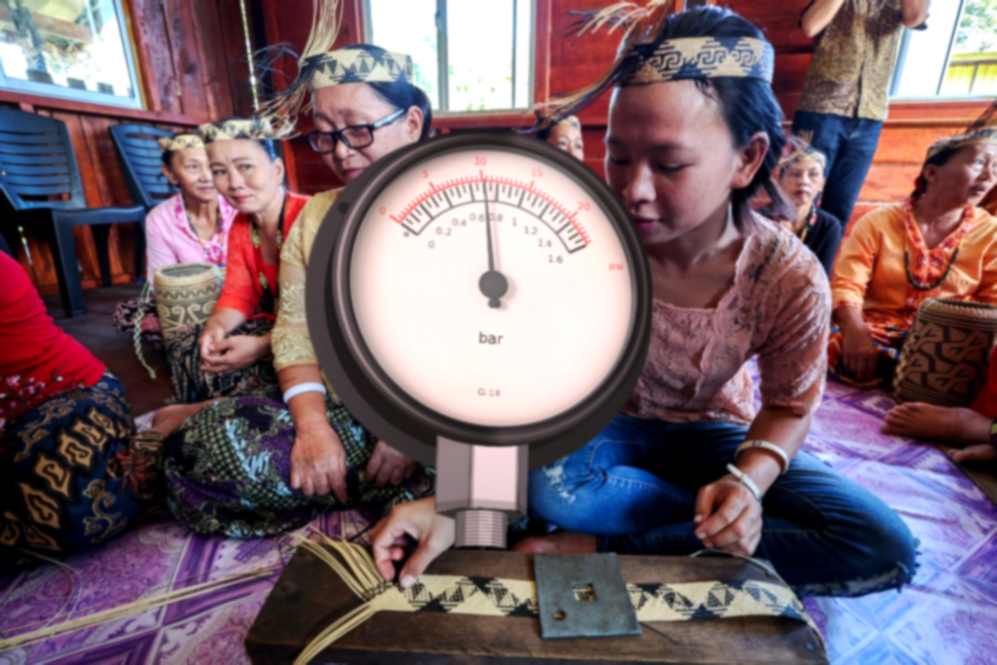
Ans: bar 0.7
